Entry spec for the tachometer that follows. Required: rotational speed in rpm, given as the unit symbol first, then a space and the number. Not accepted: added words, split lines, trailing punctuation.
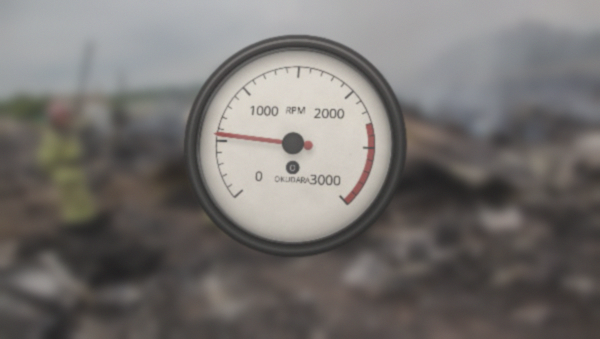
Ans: rpm 550
